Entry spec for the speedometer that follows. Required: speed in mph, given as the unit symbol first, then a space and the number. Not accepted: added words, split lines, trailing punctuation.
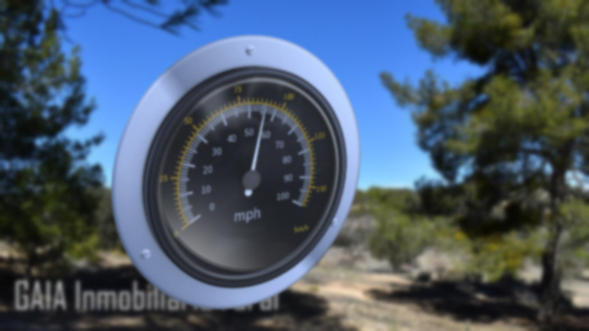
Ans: mph 55
